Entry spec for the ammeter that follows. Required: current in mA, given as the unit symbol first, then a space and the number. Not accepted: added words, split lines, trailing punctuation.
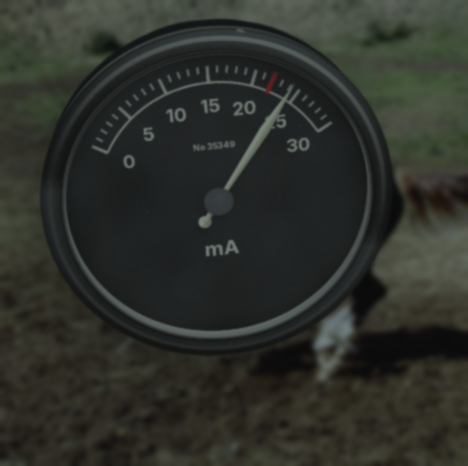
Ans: mA 24
